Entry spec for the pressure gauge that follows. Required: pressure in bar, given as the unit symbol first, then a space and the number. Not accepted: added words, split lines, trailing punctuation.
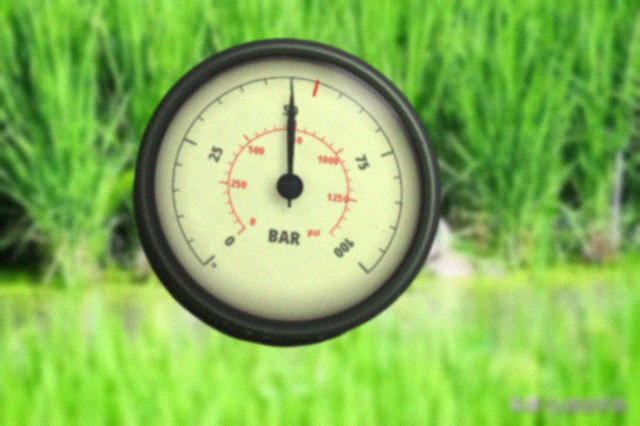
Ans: bar 50
